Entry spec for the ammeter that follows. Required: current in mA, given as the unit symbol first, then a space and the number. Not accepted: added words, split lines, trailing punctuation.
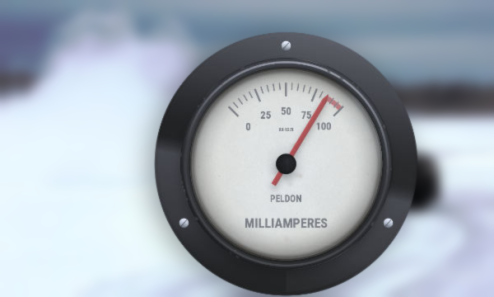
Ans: mA 85
